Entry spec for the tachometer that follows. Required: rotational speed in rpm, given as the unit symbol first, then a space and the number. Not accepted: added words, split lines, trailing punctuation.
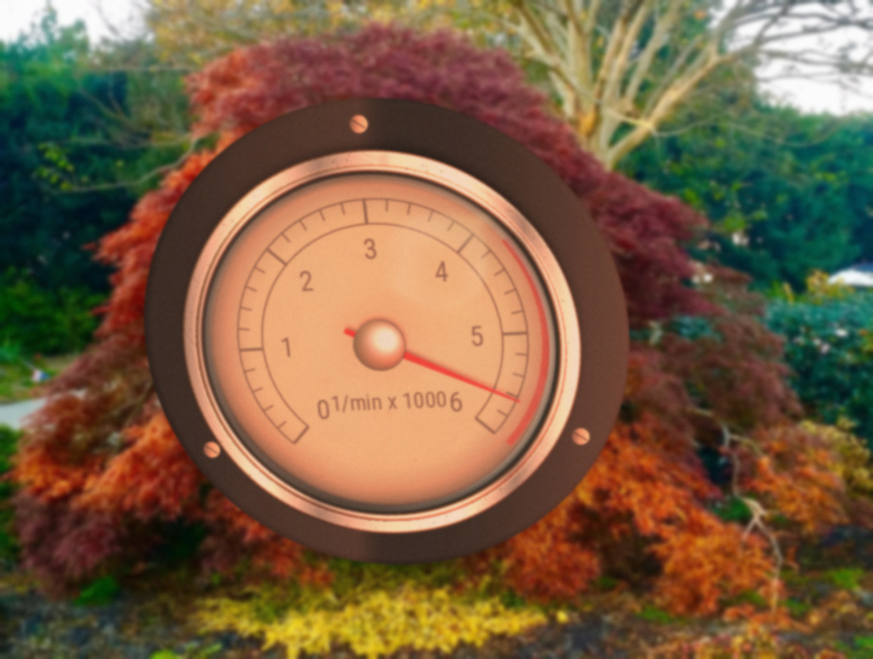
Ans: rpm 5600
